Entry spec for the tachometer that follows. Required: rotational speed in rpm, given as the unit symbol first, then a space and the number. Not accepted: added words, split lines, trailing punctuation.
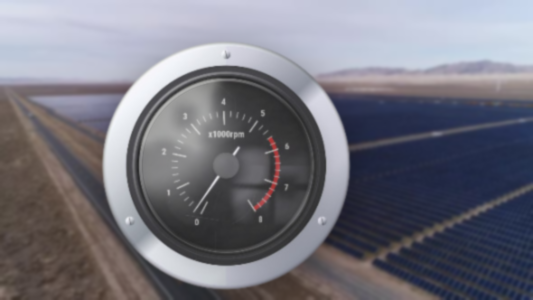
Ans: rpm 200
